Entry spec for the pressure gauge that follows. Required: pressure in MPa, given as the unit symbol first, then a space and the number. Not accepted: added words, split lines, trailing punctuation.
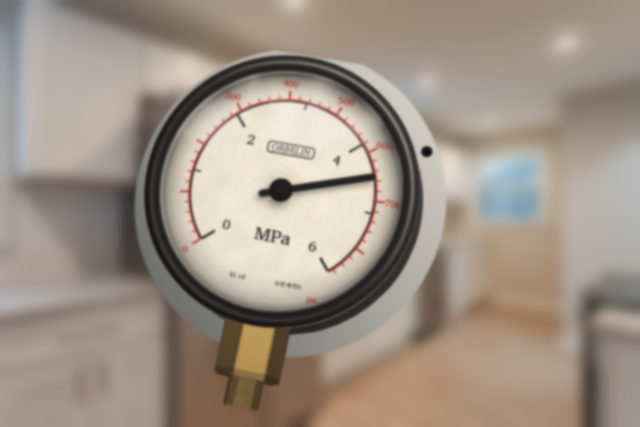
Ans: MPa 4.5
